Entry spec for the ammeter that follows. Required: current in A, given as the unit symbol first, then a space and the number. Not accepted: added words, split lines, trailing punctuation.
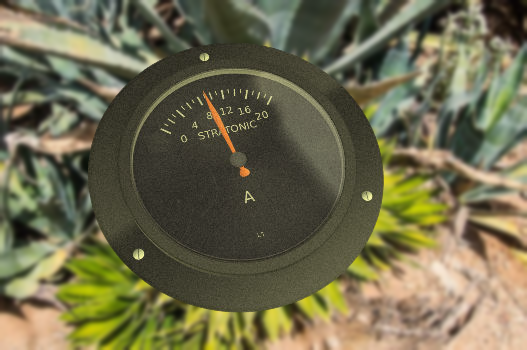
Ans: A 9
